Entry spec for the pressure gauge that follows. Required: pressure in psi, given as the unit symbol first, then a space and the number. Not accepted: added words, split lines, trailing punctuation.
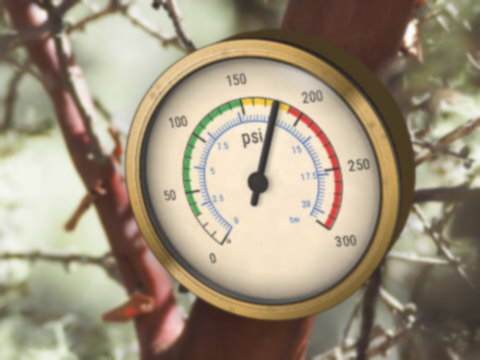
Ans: psi 180
